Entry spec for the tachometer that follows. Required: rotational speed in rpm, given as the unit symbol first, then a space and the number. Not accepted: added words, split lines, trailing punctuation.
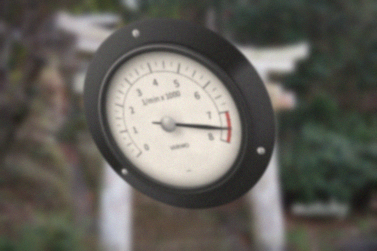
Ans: rpm 7500
